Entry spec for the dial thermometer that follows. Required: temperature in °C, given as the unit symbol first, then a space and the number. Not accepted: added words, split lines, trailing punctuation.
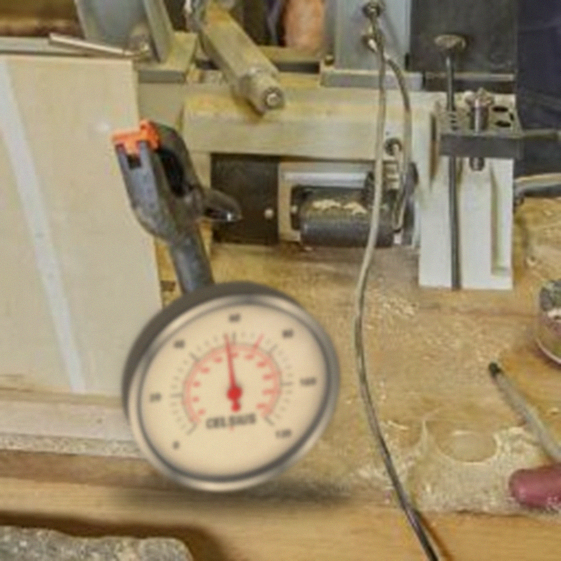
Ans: °C 56
